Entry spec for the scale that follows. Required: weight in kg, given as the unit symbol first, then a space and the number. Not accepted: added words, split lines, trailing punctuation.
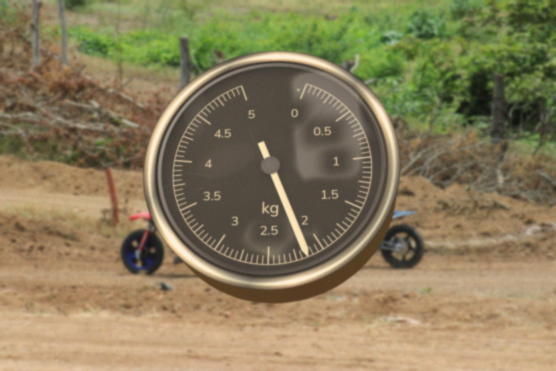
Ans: kg 2.15
